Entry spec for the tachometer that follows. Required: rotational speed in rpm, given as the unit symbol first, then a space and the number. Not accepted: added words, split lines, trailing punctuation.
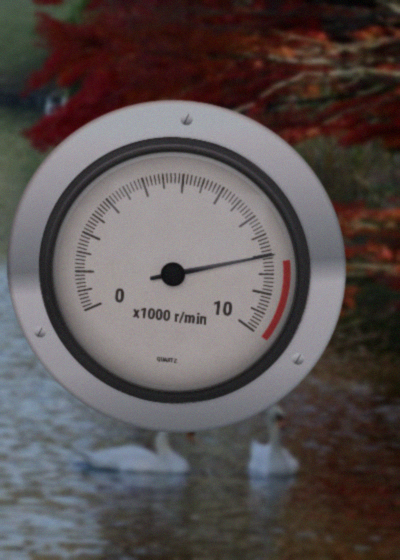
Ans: rpm 8000
